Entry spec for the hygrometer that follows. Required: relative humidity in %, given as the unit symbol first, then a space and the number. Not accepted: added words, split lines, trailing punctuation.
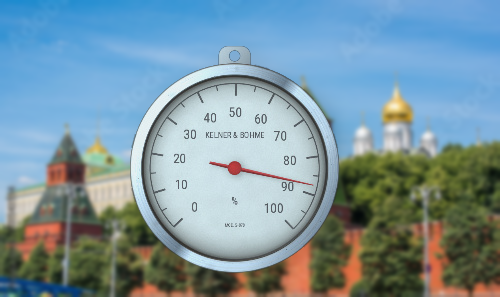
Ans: % 87.5
